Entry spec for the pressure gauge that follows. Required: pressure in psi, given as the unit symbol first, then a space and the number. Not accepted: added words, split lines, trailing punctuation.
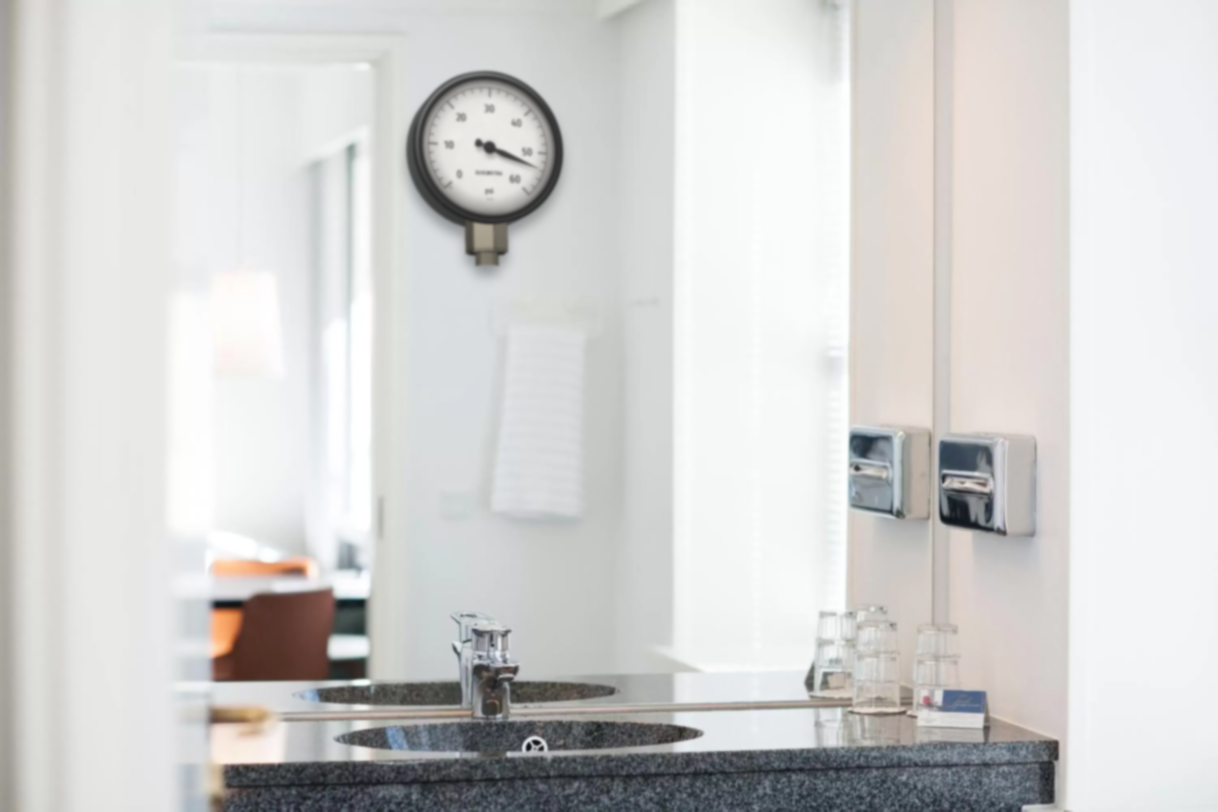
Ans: psi 54
